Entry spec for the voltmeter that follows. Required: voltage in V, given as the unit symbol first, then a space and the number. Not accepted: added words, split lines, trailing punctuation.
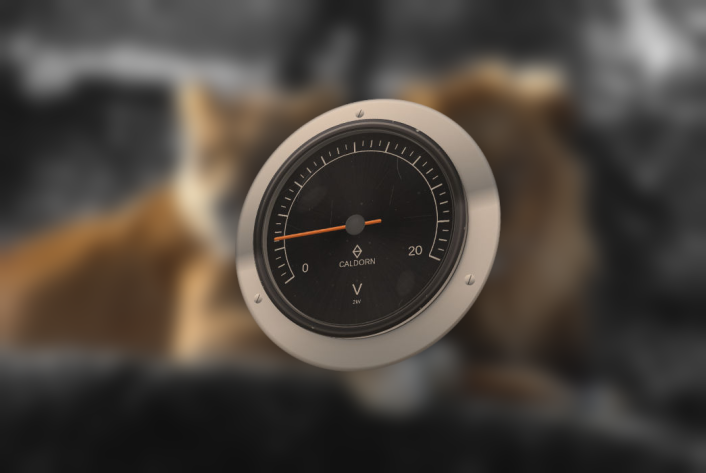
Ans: V 2.5
